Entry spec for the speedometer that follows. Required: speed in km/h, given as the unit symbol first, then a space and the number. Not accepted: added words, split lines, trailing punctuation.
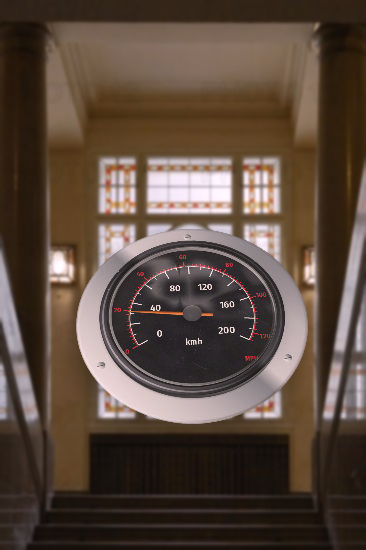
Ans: km/h 30
